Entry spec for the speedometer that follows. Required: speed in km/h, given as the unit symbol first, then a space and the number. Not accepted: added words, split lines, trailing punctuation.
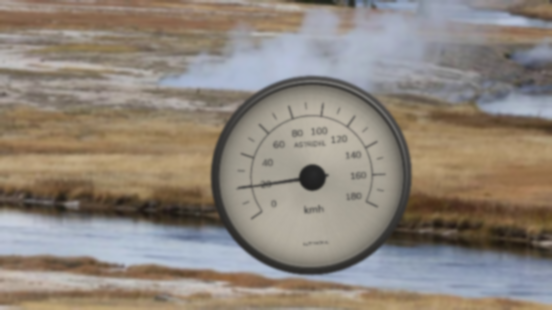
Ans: km/h 20
